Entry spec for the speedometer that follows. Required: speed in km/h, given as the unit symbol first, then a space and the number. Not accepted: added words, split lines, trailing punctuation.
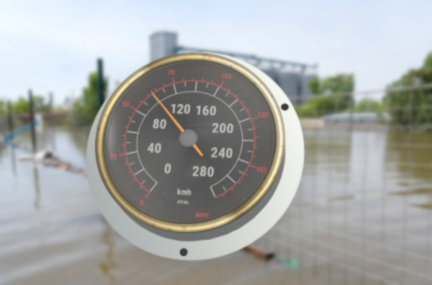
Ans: km/h 100
